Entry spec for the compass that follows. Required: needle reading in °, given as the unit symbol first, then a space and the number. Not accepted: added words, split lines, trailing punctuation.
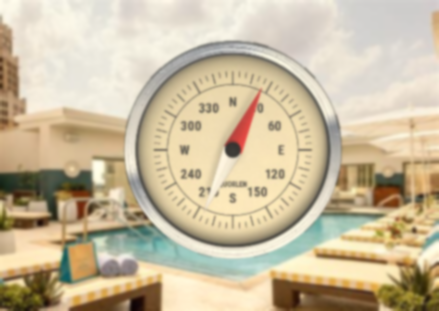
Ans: ° 25
